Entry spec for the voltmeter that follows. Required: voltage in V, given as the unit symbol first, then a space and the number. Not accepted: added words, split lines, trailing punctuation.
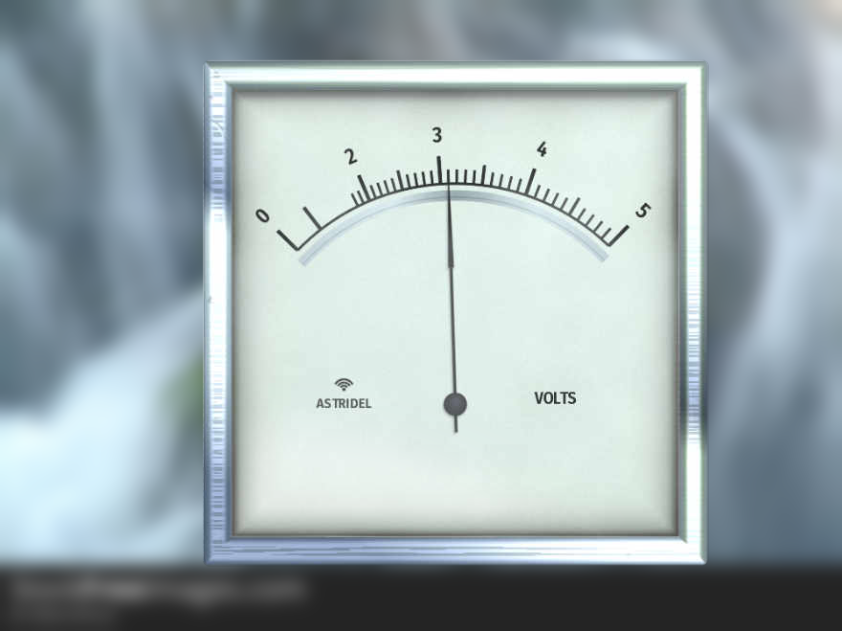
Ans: V 3.1
